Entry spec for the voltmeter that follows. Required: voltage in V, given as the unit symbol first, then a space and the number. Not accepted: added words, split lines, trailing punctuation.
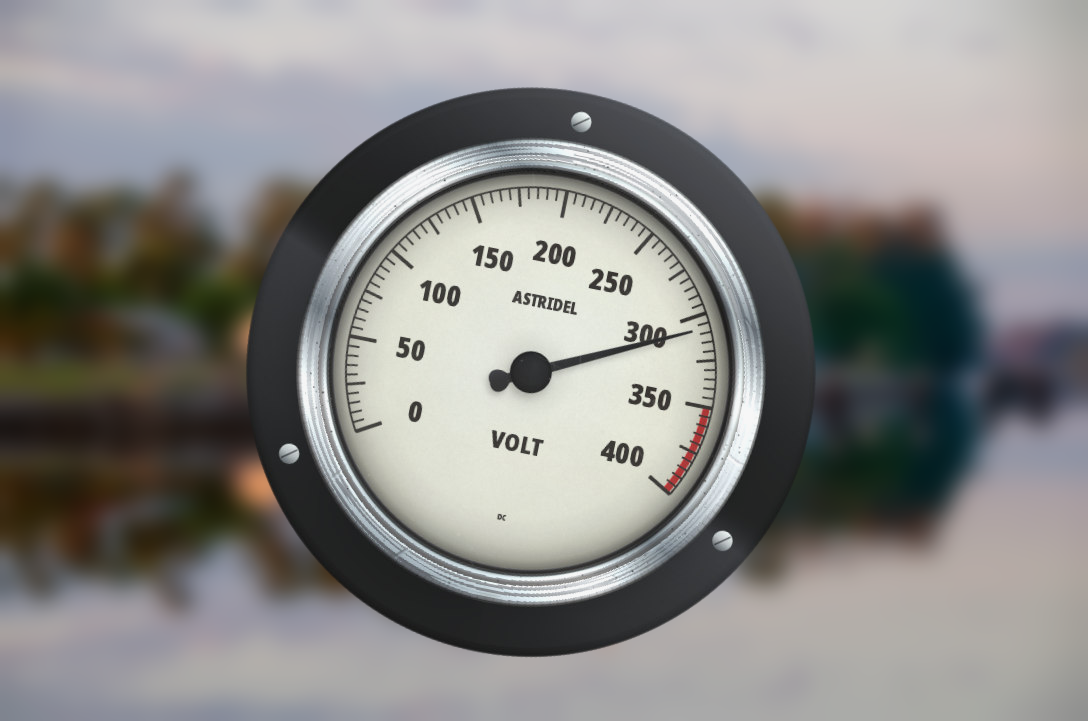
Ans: V 307.5
